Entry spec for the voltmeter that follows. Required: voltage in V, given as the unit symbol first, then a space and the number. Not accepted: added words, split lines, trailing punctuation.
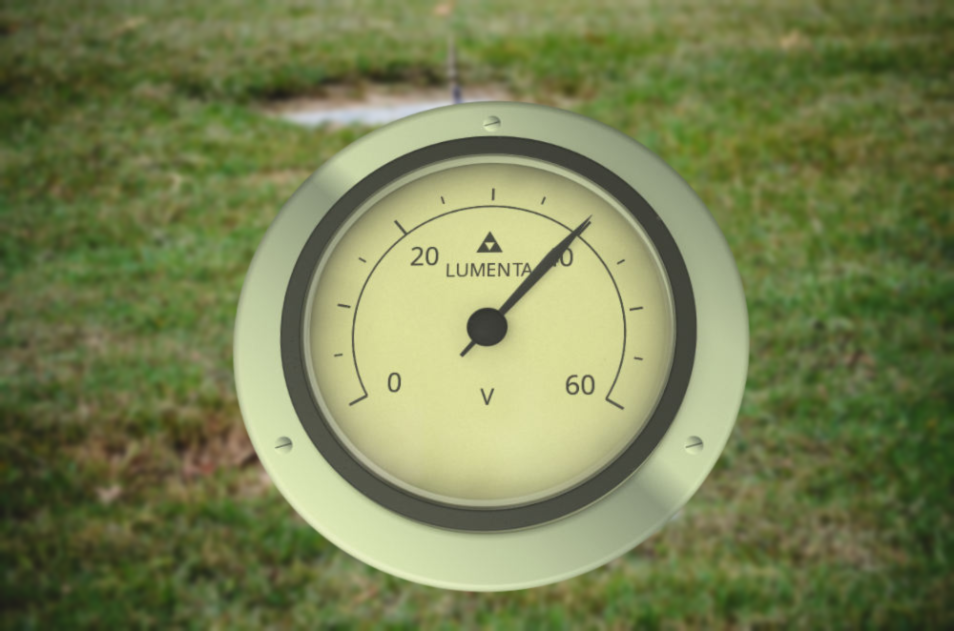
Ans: V 40
